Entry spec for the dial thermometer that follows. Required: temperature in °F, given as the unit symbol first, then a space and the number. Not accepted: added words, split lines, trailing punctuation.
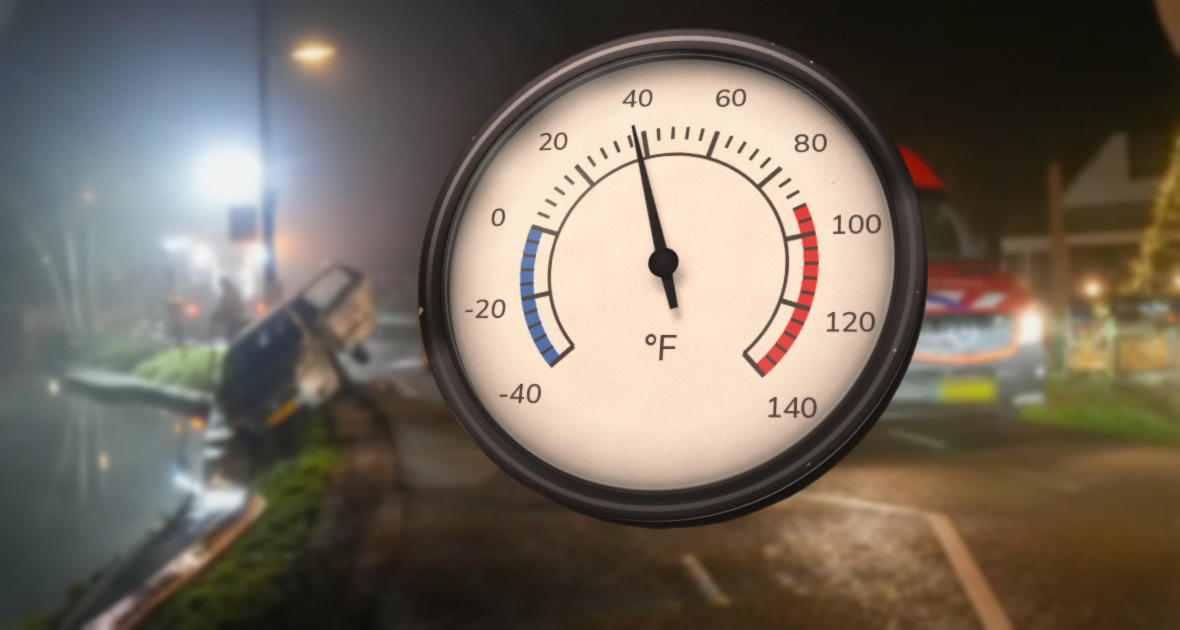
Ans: °F 38
